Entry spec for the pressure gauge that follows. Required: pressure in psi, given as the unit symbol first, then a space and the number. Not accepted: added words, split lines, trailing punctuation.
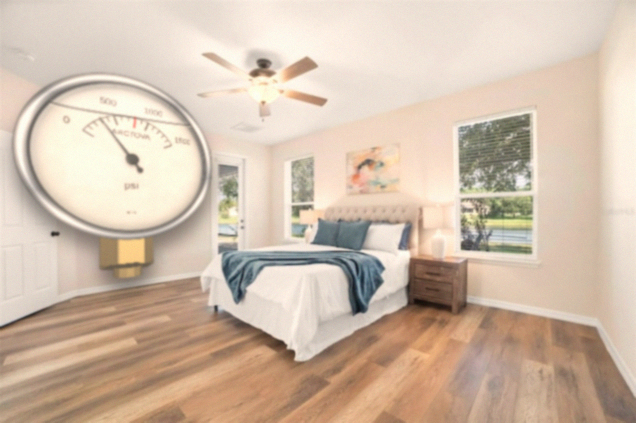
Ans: psi 300
